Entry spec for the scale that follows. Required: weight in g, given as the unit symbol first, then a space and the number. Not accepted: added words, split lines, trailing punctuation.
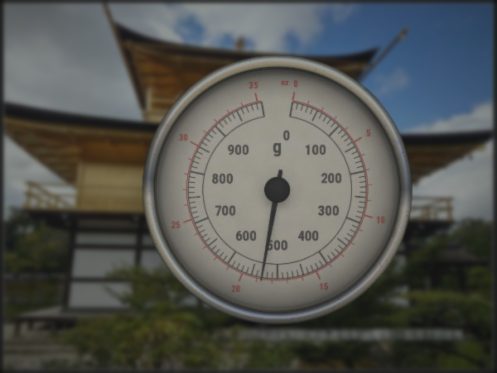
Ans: g 530
